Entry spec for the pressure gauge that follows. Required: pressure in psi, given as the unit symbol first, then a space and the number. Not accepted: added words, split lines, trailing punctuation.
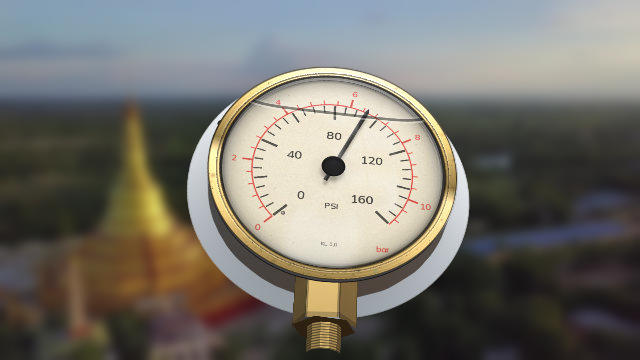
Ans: psi 95
